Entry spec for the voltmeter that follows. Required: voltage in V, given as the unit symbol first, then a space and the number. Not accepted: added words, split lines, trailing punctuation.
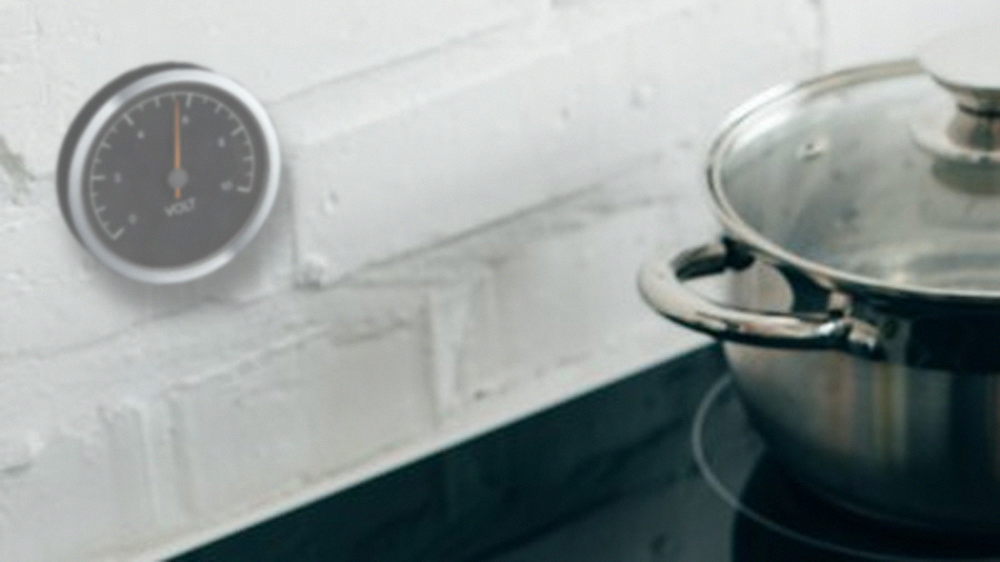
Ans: V 5.5
